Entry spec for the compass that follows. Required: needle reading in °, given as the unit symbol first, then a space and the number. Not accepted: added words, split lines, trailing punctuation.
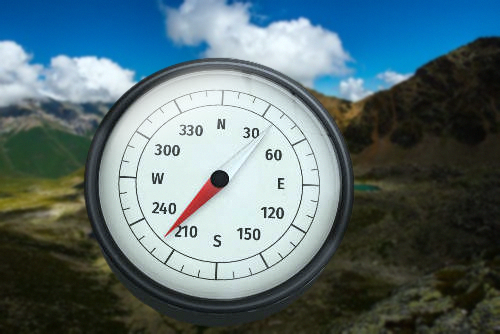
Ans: ° 220
